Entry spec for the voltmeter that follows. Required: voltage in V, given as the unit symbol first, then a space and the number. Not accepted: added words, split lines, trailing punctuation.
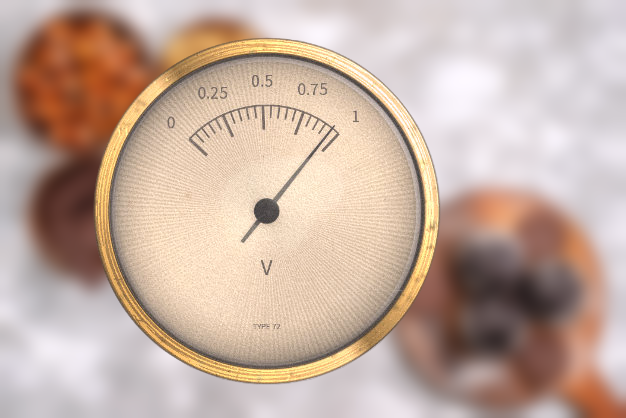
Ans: V 0.95
